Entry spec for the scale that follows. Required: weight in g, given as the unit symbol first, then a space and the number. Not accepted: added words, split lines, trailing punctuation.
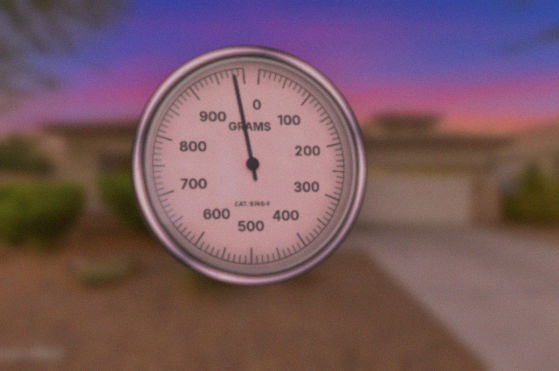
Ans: g 980
